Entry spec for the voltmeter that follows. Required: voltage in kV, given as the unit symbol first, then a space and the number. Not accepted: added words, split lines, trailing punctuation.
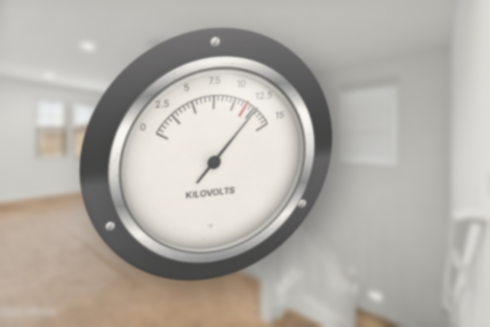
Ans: kV 12.5
